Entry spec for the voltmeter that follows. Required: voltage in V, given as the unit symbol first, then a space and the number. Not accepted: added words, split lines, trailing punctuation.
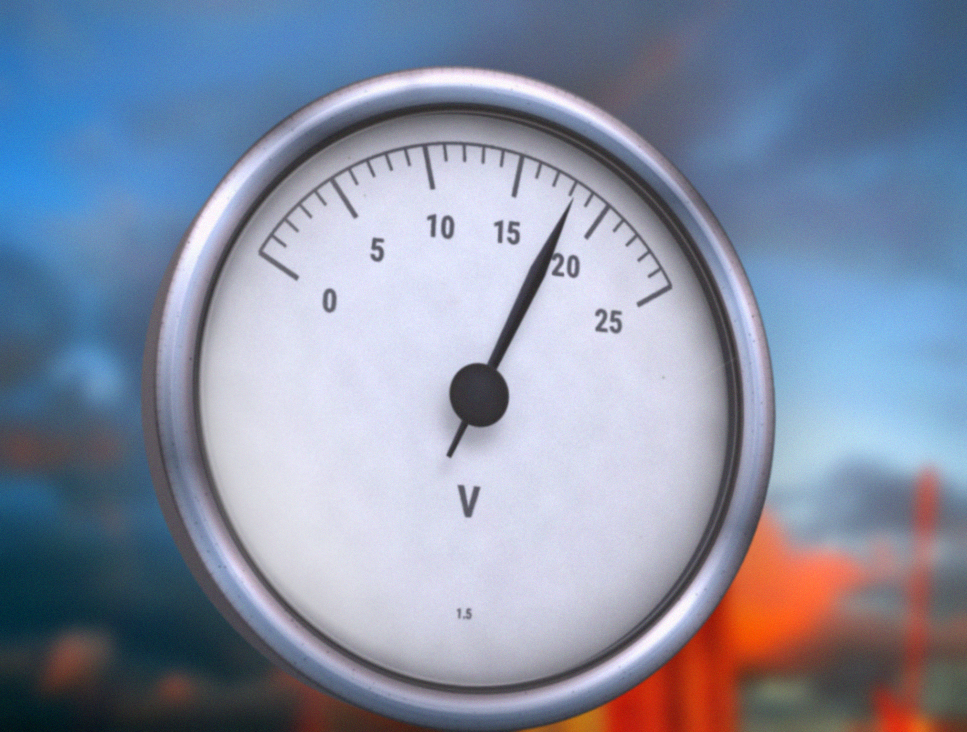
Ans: V 18
